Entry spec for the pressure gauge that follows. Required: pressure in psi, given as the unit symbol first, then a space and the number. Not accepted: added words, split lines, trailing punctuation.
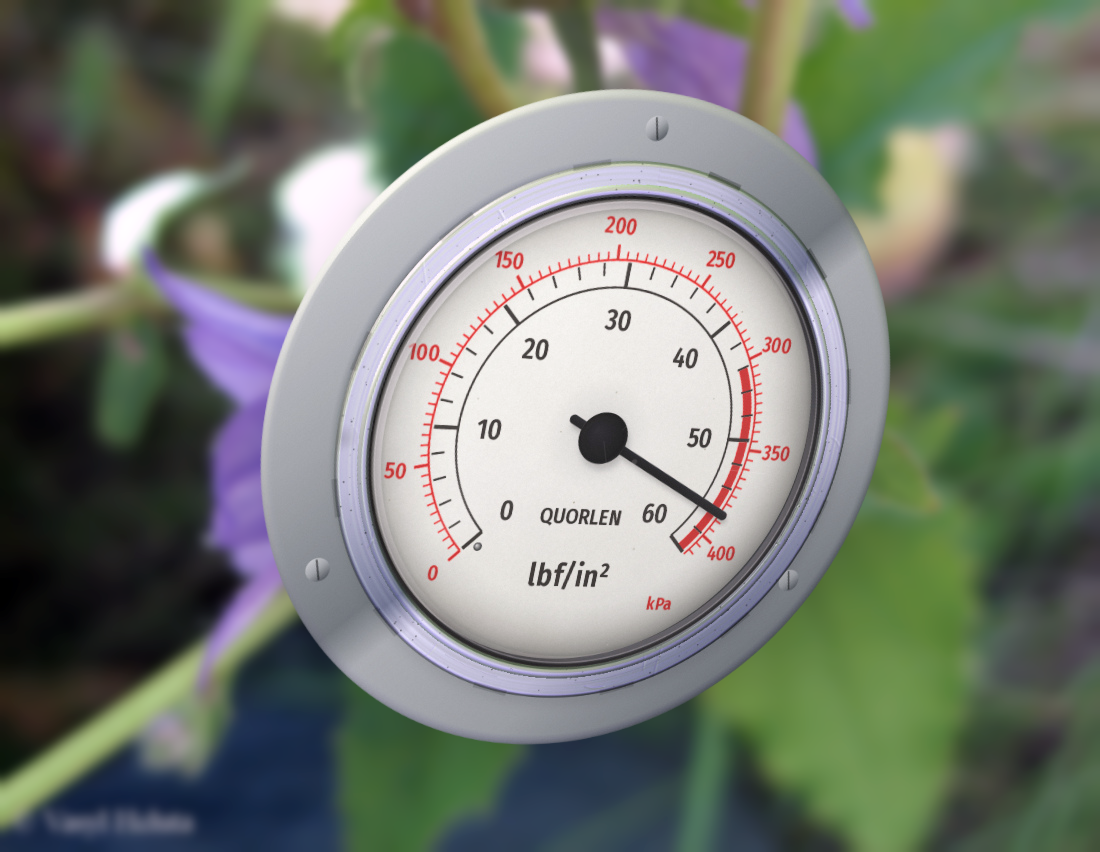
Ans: psi 56
